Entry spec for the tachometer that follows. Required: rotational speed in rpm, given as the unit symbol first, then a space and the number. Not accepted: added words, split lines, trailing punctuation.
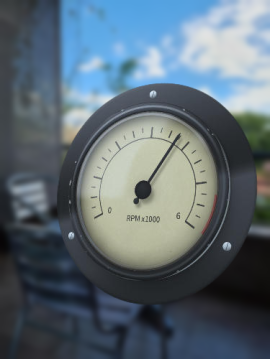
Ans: rpm 3750
